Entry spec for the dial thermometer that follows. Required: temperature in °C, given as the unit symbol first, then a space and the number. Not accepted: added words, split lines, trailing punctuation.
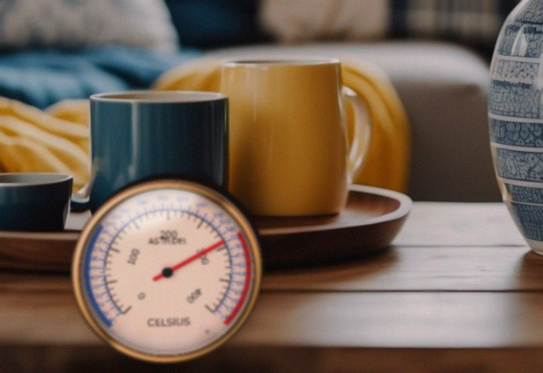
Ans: °C 290
